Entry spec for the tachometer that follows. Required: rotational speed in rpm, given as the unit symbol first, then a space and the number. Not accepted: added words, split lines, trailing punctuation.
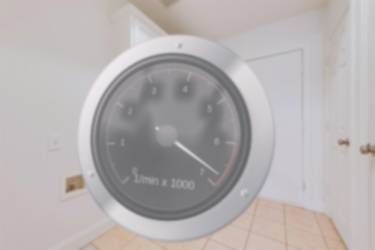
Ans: rpm 6750
